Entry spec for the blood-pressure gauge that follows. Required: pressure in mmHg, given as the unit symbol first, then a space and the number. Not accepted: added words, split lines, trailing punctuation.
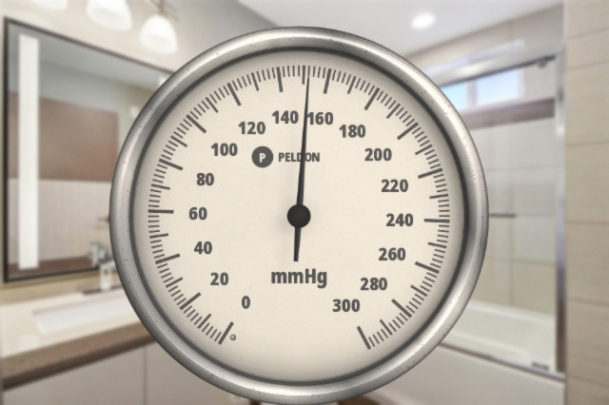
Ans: mmHg 152
